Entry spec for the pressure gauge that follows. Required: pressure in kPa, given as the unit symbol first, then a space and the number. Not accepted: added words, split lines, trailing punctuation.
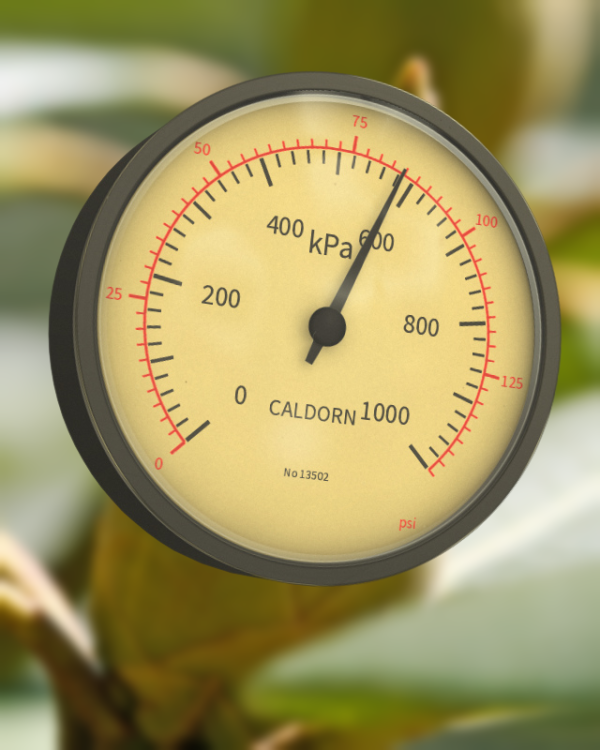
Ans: kPa 580
